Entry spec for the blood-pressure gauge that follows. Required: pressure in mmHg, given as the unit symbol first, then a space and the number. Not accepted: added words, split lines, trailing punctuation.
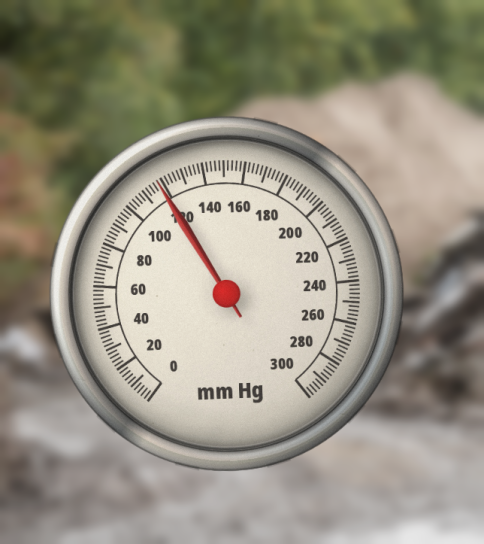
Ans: mmHg 118
